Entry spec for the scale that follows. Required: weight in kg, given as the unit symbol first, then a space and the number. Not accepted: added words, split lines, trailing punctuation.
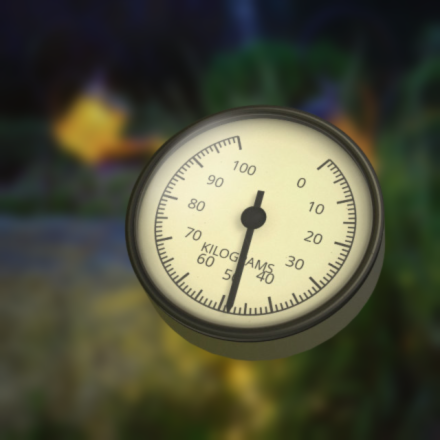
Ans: kg 48
